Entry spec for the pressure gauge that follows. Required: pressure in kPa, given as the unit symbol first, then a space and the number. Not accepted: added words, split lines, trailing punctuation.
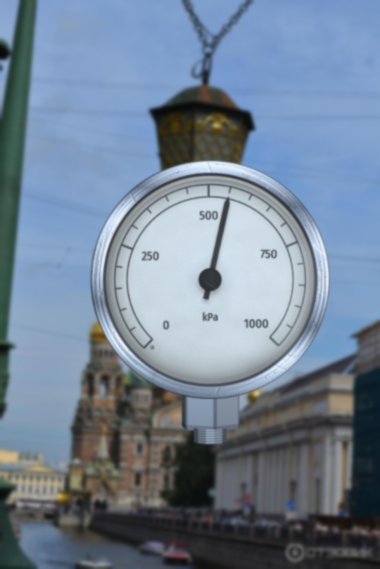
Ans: kPa 550
